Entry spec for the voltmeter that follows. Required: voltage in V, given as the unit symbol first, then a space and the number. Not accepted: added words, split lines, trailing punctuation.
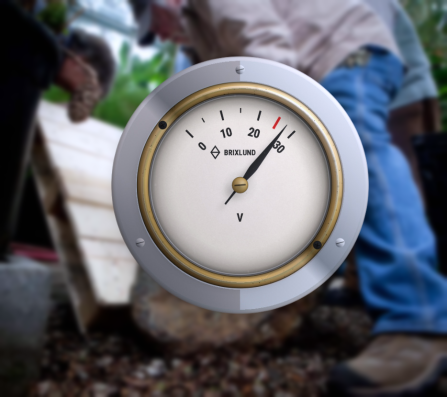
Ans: V 27.5
